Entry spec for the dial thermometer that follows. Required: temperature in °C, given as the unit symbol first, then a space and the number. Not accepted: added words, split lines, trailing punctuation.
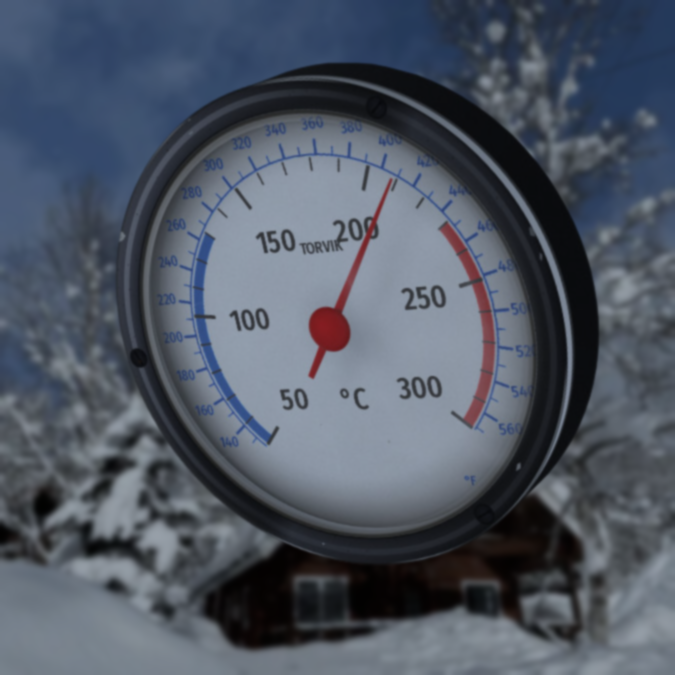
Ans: °C 210
